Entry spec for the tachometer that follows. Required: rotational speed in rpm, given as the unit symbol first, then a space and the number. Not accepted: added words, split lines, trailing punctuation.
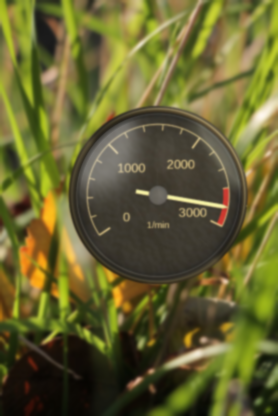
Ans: rpm 2800
